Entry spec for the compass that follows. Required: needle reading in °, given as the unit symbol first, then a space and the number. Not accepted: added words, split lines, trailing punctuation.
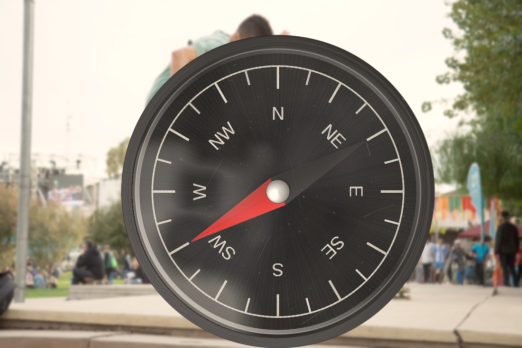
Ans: ° 240
